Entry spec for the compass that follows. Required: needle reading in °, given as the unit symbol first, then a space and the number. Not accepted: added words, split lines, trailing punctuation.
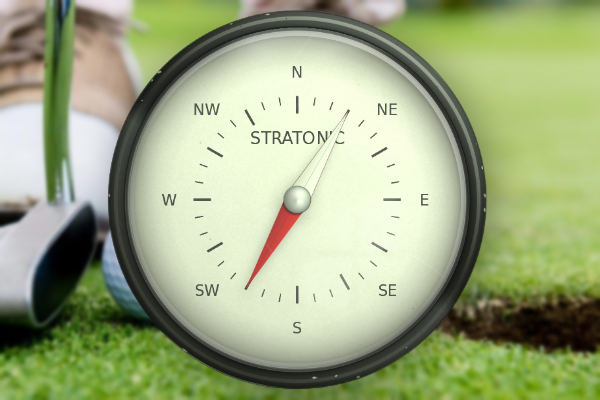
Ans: ° 210
